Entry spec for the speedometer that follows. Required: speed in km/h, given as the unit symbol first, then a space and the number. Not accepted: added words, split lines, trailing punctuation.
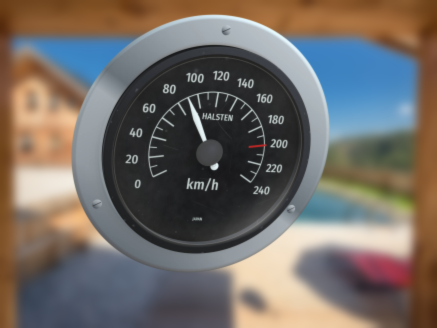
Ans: km/h 90
